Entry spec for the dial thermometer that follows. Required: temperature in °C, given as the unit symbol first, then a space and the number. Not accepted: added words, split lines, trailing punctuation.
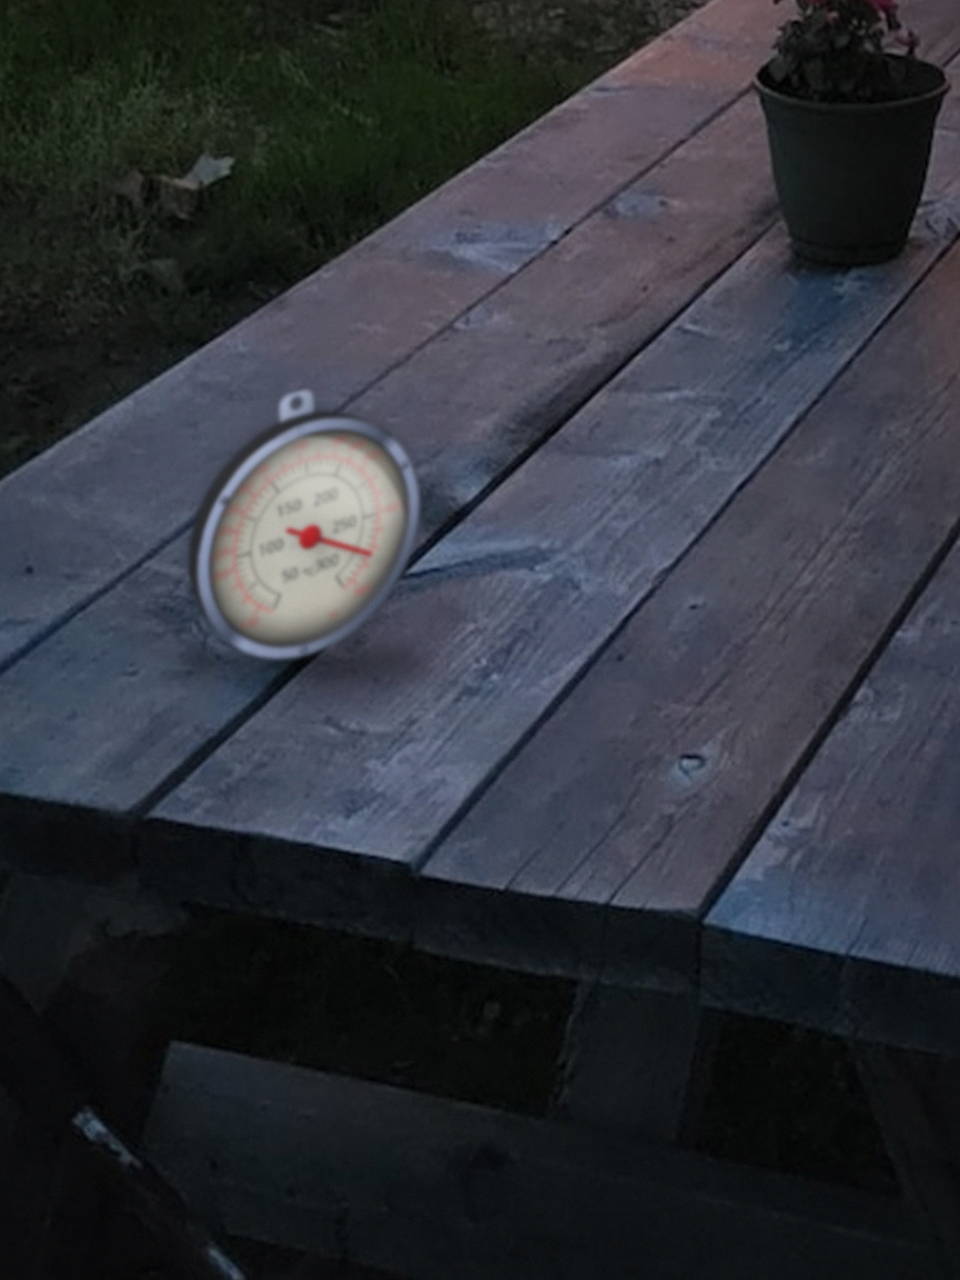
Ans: °C 275
